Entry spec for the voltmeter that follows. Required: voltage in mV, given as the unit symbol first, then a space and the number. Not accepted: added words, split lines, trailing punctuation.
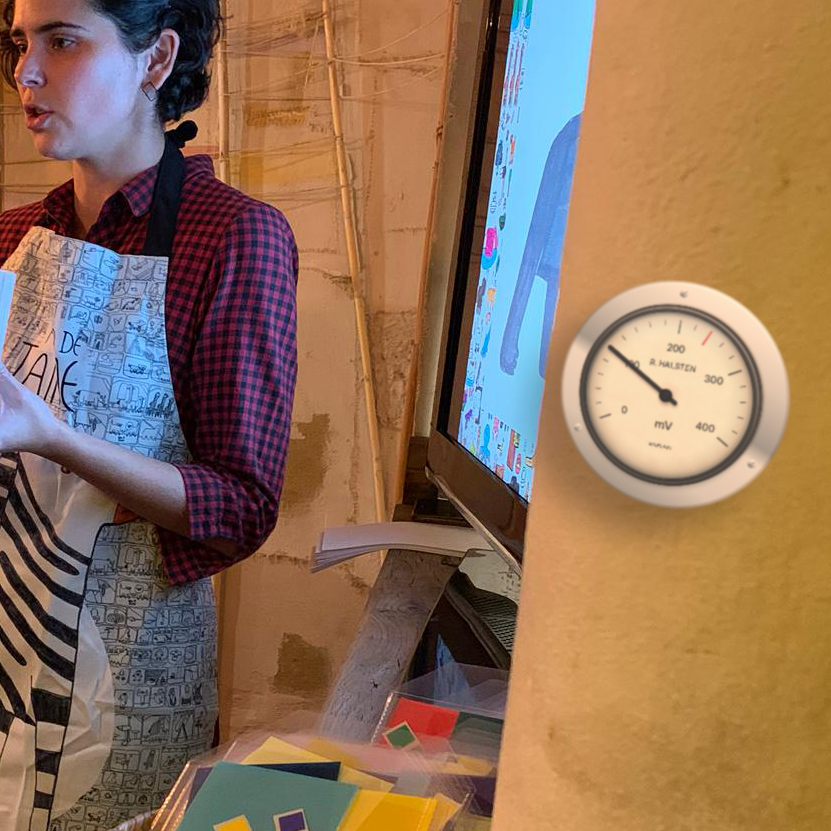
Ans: mV 100
